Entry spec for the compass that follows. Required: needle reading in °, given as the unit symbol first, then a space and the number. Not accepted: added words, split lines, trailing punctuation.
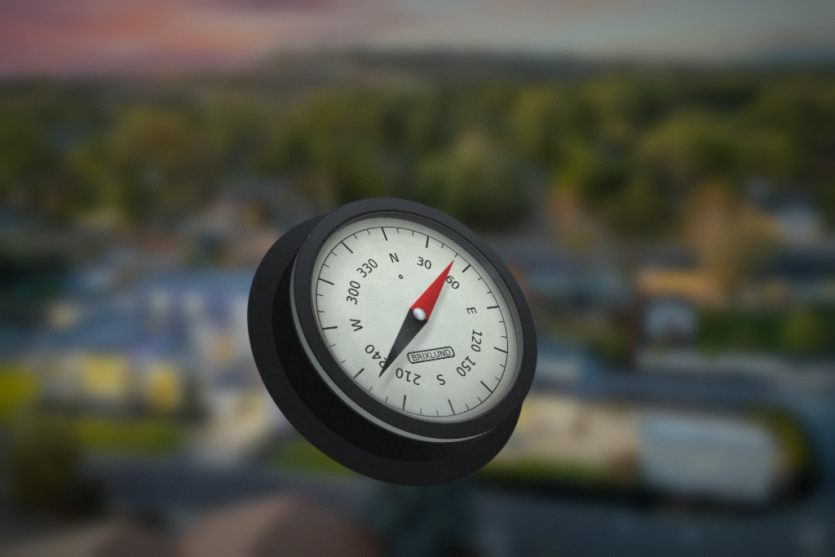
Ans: ° 50
